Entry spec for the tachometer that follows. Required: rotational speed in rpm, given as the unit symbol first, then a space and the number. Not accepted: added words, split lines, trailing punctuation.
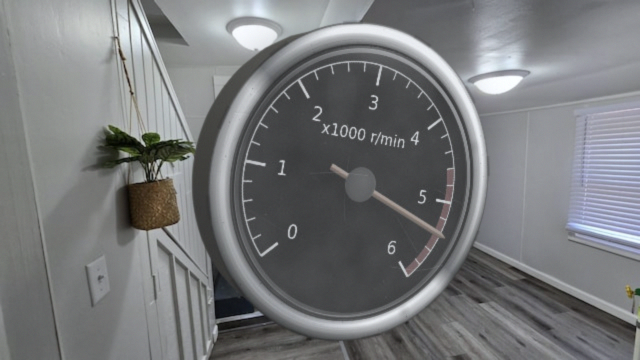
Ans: rpm 5400
